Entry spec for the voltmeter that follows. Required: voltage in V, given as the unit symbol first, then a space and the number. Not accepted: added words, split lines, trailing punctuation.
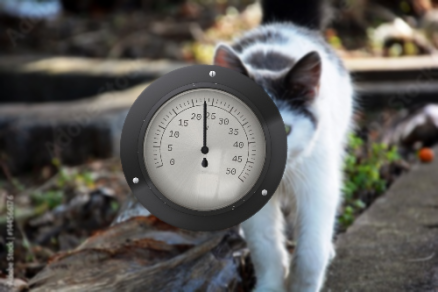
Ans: V 23
